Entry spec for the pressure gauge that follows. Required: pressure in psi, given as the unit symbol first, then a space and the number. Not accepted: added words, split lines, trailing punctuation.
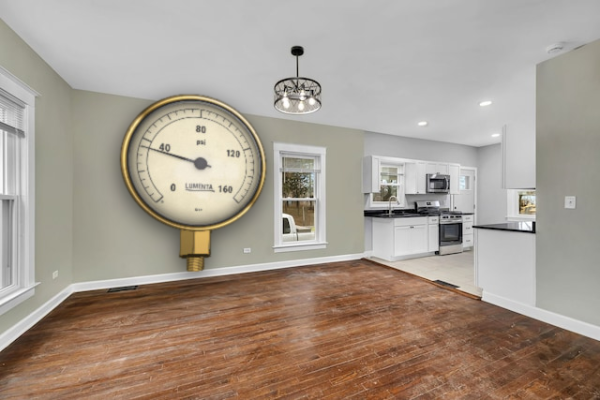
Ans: psi 35
